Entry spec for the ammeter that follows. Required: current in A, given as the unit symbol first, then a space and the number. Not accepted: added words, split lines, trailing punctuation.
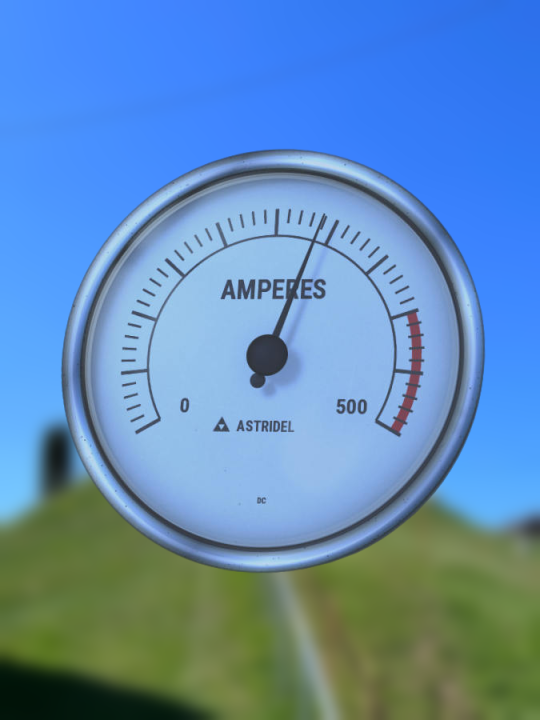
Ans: A 290
